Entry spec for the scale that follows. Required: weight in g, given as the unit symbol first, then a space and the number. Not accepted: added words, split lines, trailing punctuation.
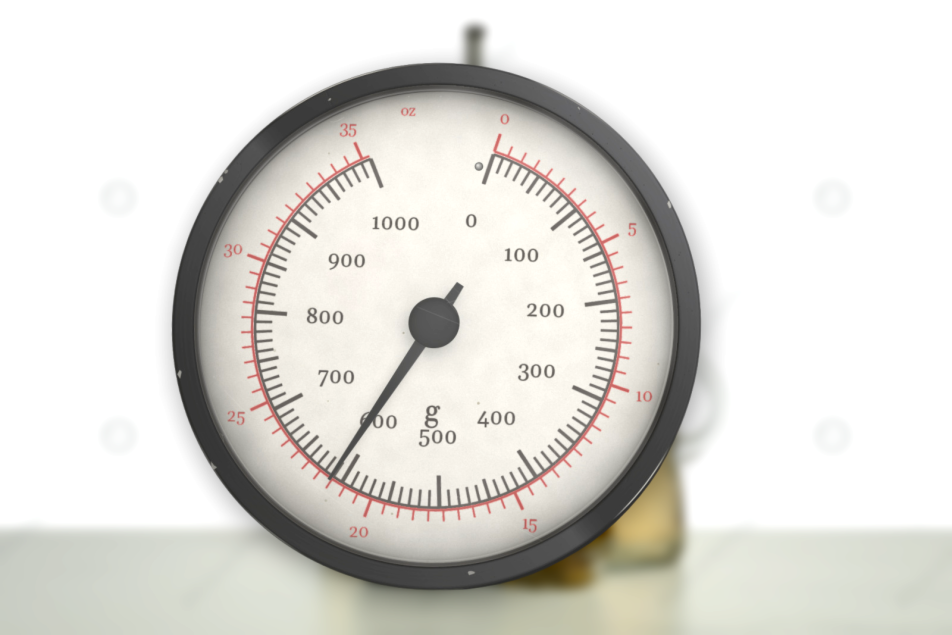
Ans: g 610
